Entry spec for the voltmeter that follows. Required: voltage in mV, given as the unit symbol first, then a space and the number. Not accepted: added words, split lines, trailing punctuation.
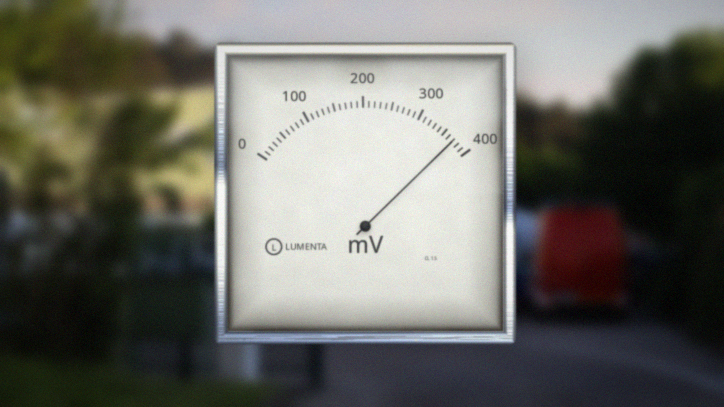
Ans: mV 370
